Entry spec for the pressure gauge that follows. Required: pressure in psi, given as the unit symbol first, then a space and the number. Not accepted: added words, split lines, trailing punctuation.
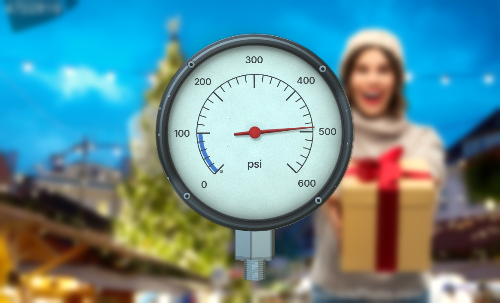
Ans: psi 490
